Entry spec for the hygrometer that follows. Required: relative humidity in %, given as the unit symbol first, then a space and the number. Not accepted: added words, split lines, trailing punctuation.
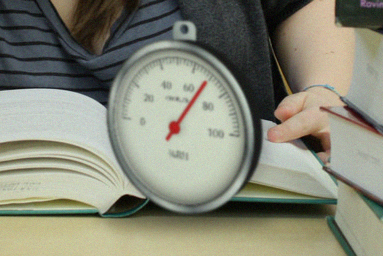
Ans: % 70
